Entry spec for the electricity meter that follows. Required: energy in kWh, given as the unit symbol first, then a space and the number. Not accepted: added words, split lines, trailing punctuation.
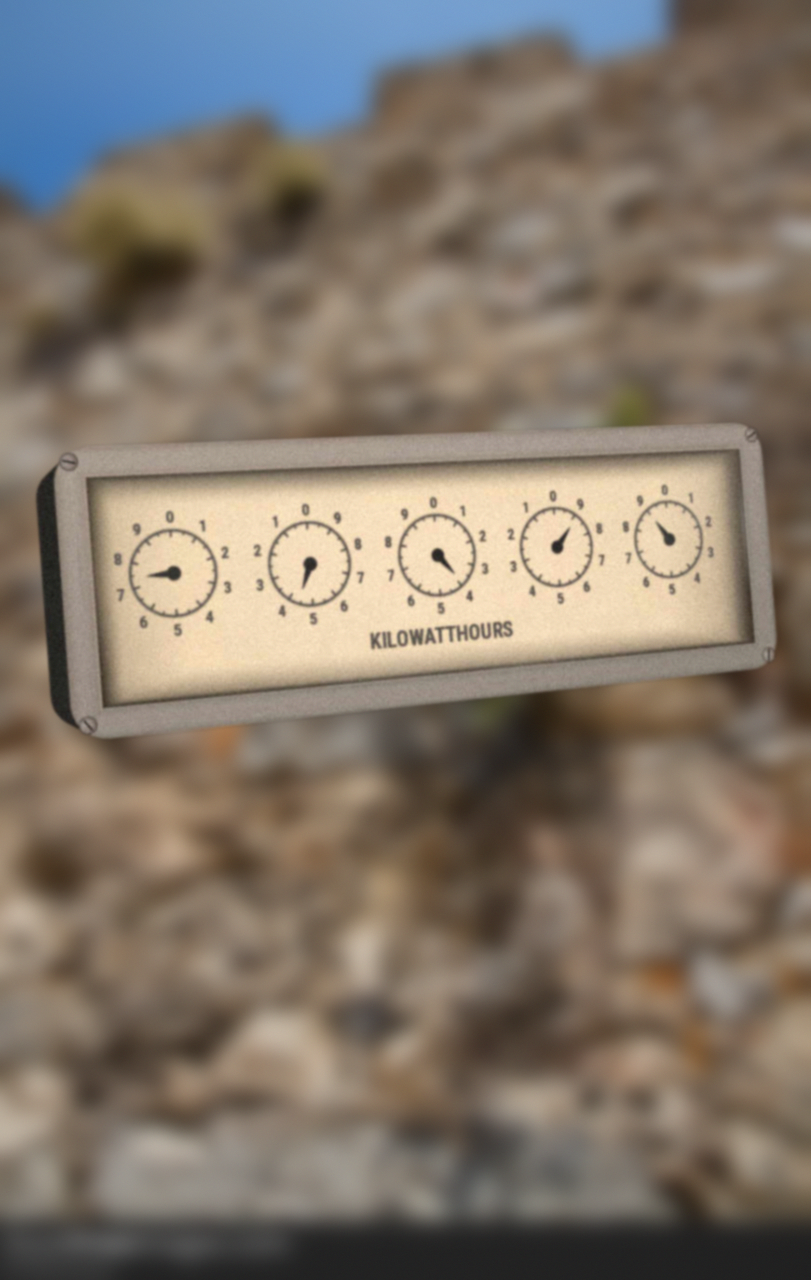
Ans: kWh 74389
